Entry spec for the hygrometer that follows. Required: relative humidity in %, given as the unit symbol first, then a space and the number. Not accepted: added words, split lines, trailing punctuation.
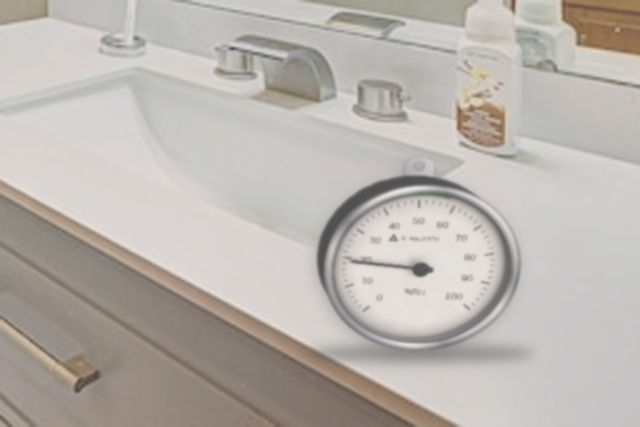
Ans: % 20
